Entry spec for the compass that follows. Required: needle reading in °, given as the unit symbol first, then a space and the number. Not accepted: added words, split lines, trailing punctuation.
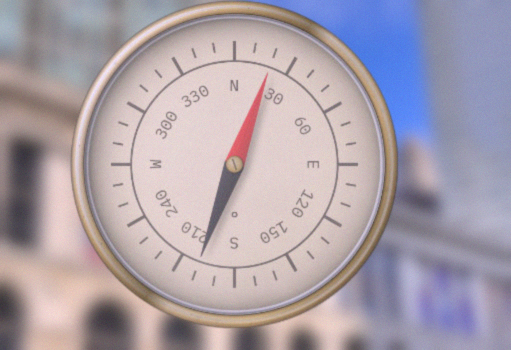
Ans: ° 20
